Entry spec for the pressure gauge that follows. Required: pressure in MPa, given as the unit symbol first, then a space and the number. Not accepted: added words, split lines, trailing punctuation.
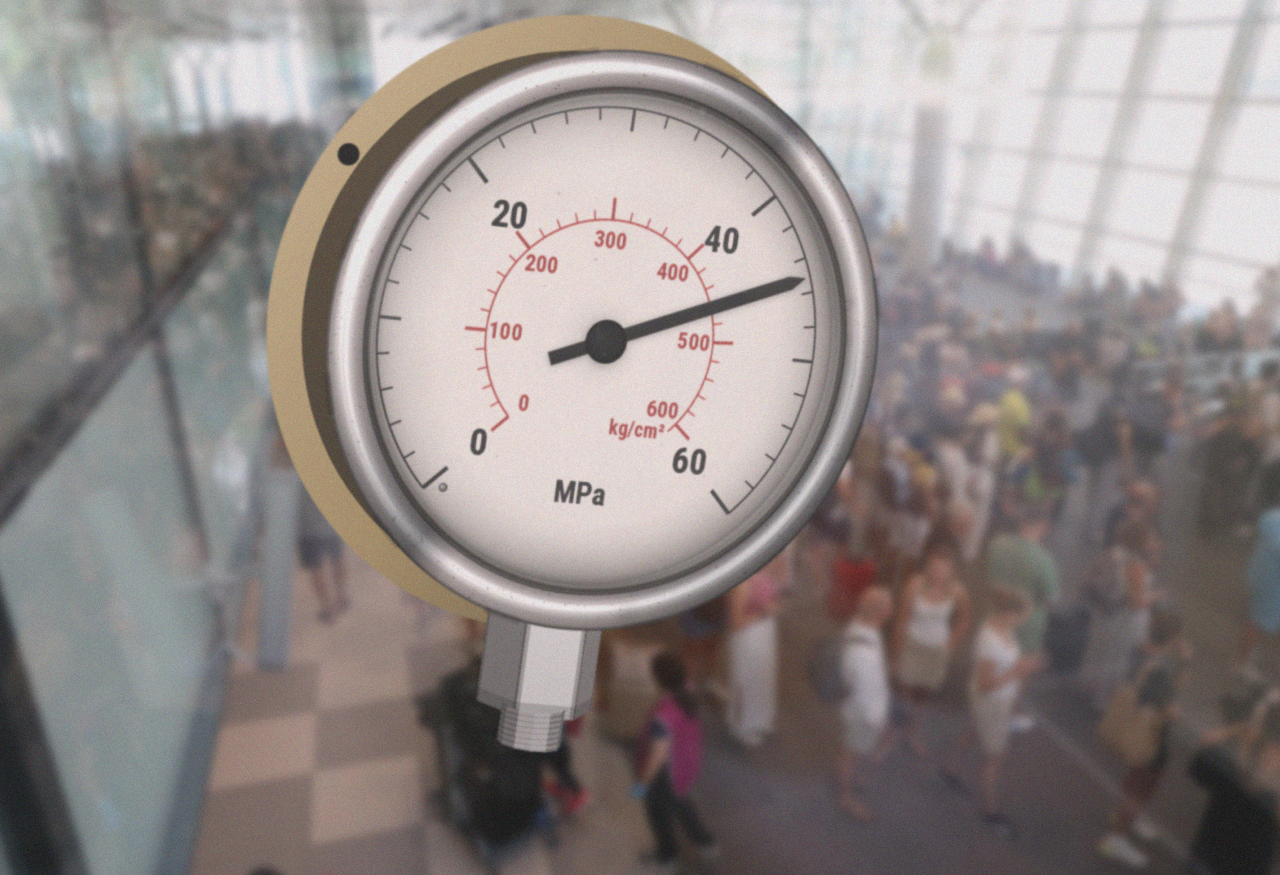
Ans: MPa 45
